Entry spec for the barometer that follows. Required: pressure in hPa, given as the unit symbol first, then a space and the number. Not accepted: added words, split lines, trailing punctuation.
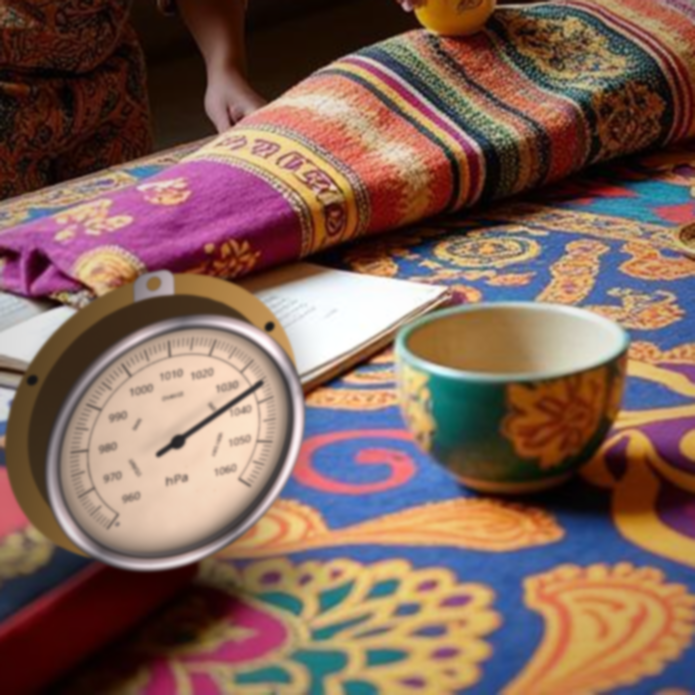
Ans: hPa 1035
